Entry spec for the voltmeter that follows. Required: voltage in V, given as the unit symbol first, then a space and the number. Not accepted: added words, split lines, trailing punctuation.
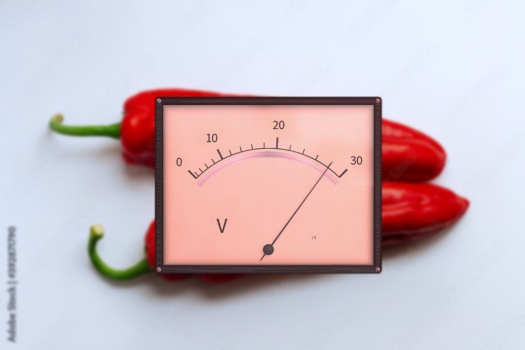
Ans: V 28
